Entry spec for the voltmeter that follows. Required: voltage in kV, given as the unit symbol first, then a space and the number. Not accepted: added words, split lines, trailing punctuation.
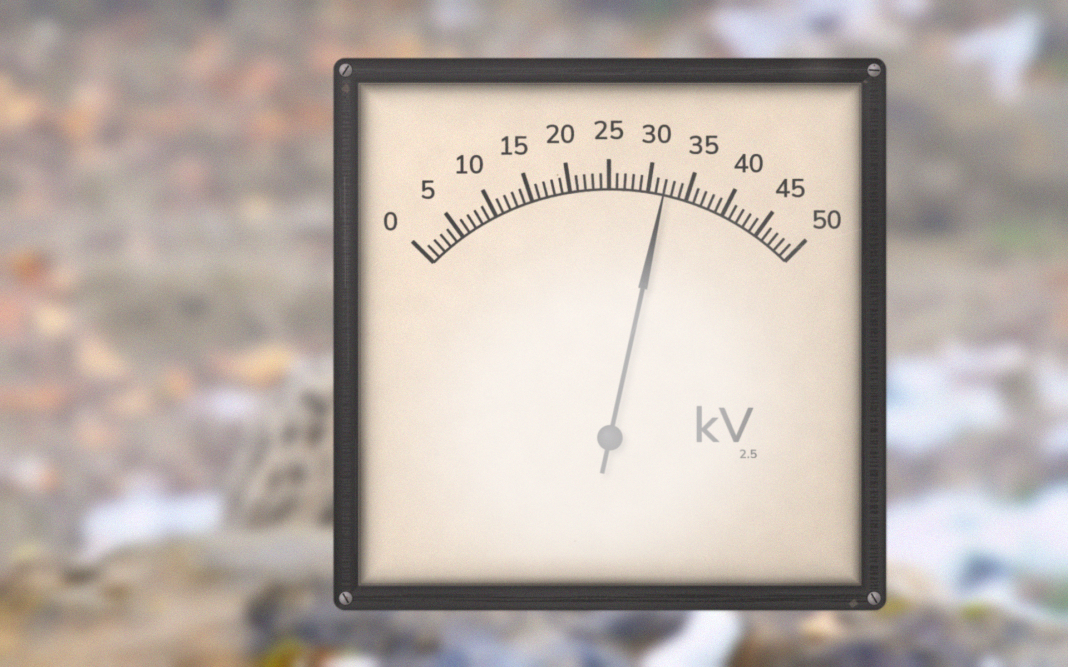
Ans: kV 32
